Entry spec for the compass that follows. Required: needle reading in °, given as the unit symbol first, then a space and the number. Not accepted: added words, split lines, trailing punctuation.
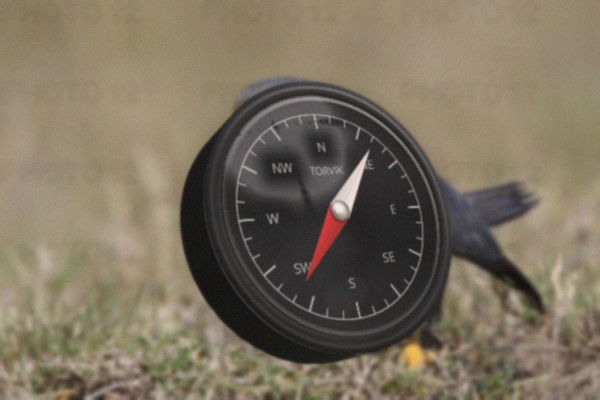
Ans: ° 220
